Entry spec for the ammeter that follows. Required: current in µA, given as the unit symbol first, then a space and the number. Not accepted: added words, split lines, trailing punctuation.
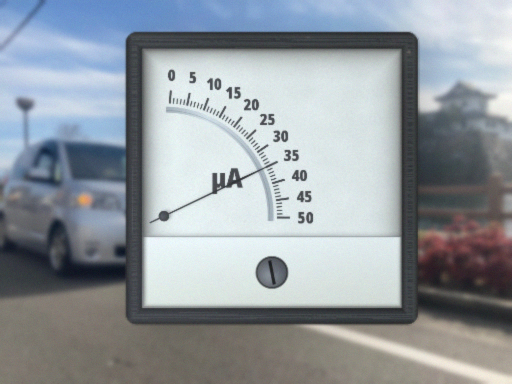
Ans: µA 35
